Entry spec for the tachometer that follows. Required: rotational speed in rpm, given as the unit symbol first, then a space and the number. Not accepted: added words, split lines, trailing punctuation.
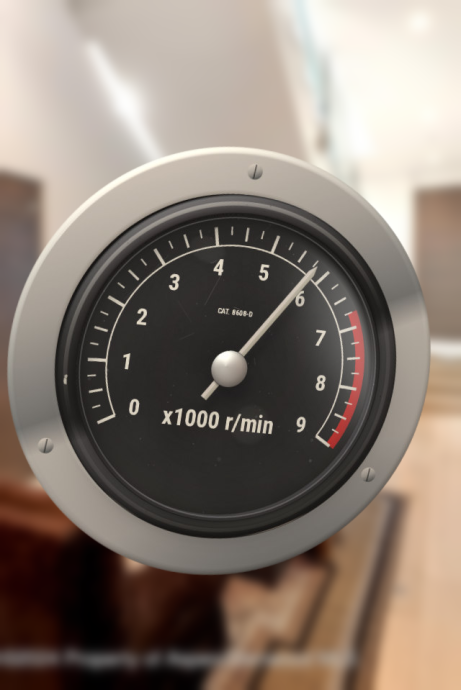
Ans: rpm 5750
